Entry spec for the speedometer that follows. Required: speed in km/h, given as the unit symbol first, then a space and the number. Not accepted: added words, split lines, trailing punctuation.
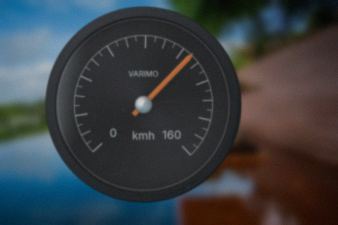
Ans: km/h 105
